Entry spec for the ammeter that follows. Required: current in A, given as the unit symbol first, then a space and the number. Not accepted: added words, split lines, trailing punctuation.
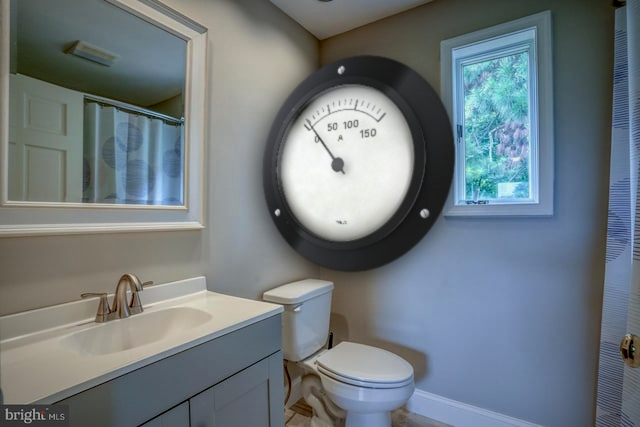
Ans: A 10
